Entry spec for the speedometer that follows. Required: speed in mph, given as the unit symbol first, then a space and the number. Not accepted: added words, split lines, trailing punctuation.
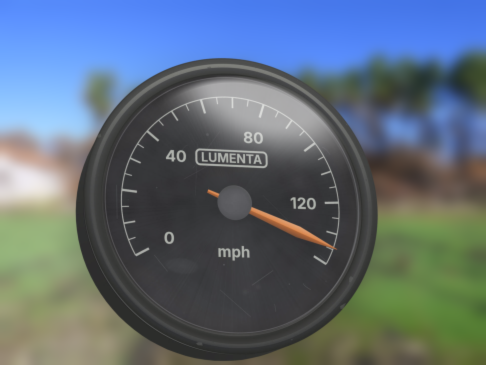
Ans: mph 135
